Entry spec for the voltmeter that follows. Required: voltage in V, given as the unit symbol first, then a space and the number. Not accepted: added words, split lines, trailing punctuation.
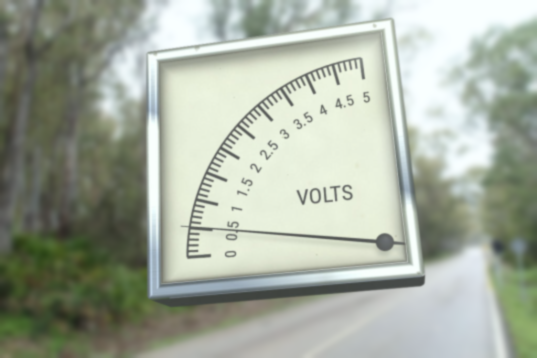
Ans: V 0.5
